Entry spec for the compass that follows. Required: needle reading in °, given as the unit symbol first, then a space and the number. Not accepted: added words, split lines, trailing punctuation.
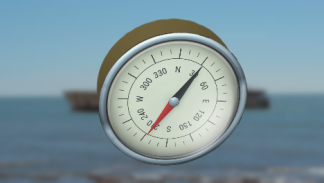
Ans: ° 210
